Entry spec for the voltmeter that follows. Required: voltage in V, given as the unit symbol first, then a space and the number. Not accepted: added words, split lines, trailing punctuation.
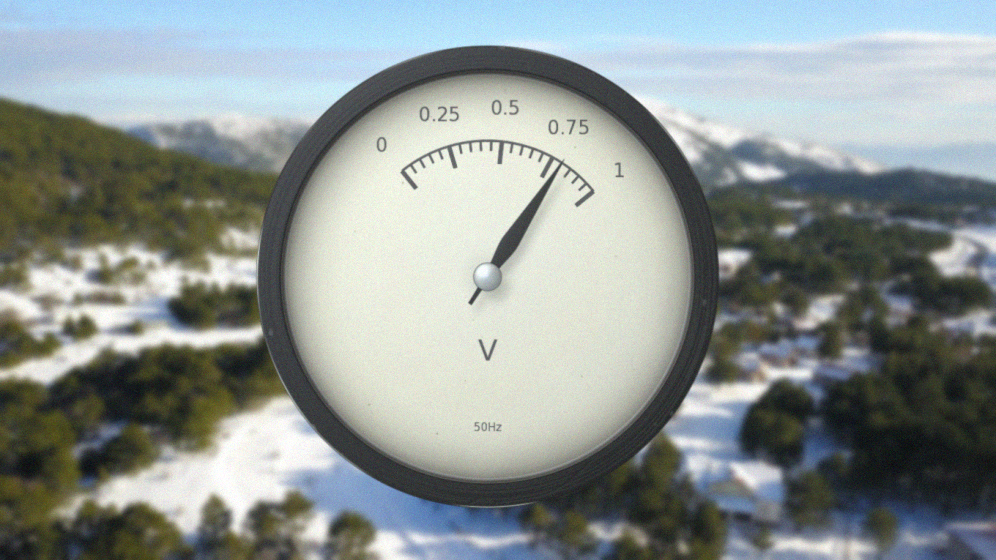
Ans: V 0.8
